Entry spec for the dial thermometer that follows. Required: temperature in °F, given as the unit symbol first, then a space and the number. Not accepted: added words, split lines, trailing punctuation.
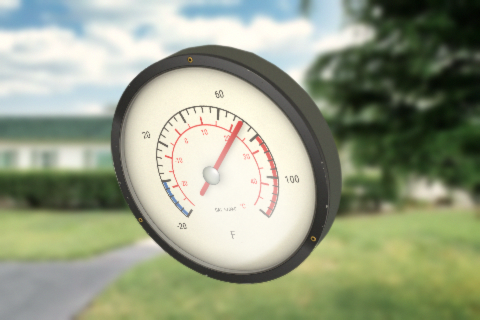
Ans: °F 72
